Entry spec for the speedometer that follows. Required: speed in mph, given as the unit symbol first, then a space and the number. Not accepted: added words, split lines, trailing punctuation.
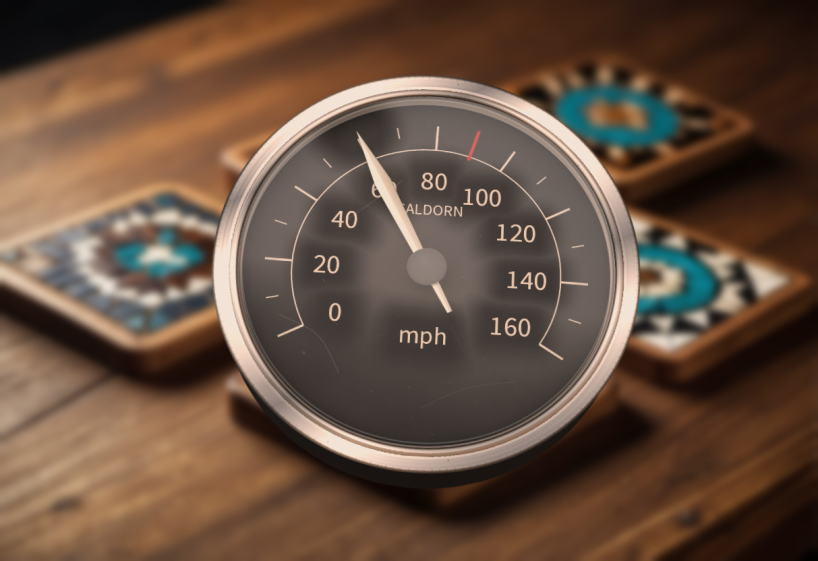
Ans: mph 60
